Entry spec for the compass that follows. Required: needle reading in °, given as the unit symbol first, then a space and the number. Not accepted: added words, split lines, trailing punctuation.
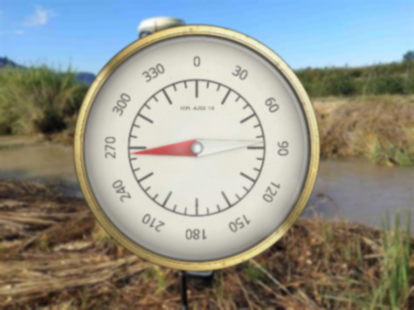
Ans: ° 265
